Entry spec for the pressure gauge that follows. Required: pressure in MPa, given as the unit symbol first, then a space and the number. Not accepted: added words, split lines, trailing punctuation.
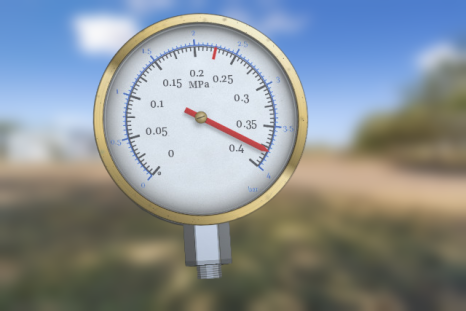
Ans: MPa 0.38
